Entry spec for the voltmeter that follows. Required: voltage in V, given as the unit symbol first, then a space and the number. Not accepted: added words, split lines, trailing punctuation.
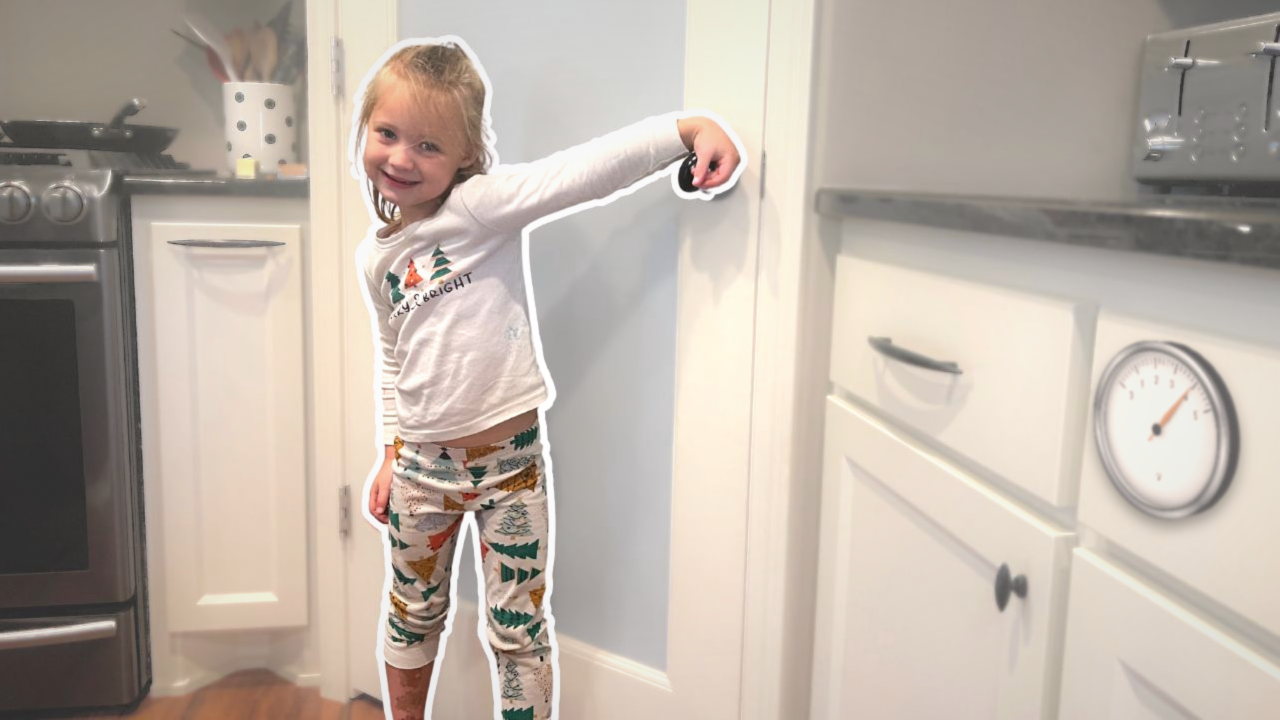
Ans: V 4
